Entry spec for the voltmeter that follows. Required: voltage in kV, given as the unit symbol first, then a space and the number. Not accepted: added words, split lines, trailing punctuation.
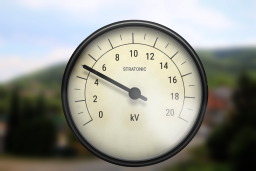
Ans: kV 5
